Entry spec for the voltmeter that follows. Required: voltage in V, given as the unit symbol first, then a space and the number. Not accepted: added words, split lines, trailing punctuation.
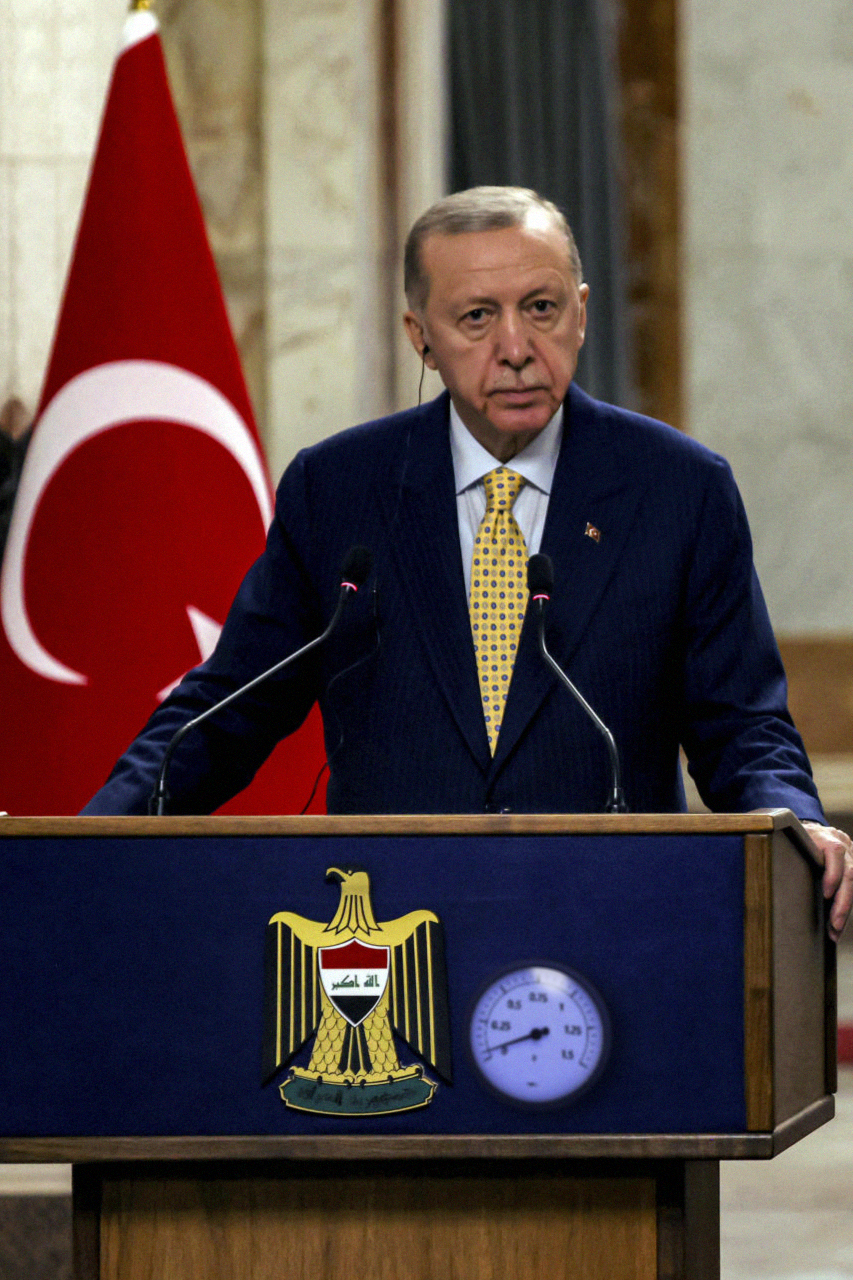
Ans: V 0.05
